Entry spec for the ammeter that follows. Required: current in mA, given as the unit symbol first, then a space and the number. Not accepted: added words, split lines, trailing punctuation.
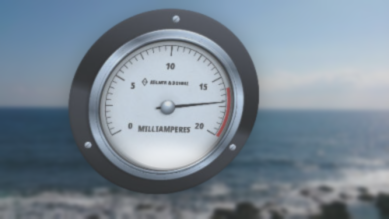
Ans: mA 17
